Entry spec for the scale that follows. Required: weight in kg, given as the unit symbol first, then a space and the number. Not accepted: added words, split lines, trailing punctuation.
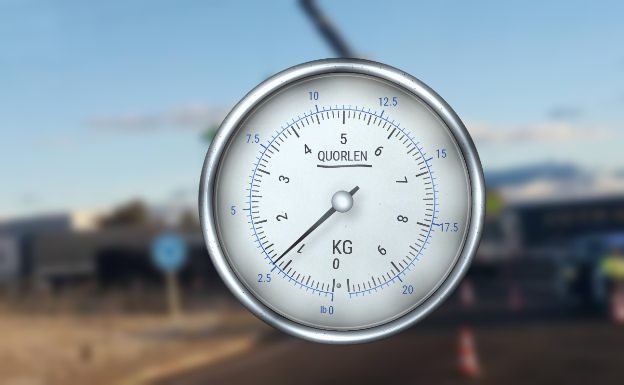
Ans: kg 1.2
